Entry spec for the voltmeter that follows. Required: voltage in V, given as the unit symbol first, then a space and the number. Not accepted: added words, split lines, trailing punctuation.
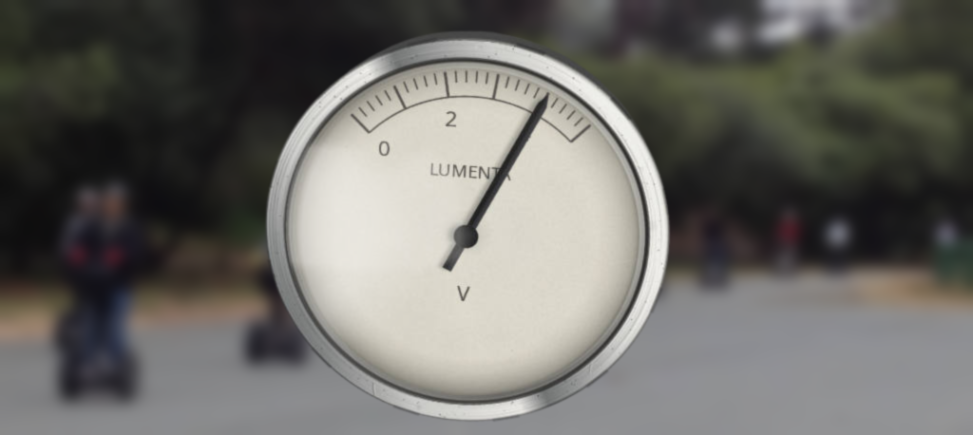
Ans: V 4
